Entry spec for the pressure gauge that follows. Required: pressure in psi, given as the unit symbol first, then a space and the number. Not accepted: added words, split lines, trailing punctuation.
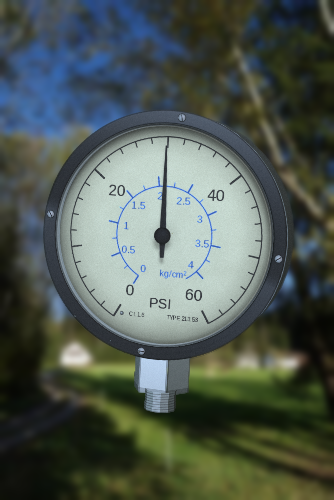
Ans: psi 30
